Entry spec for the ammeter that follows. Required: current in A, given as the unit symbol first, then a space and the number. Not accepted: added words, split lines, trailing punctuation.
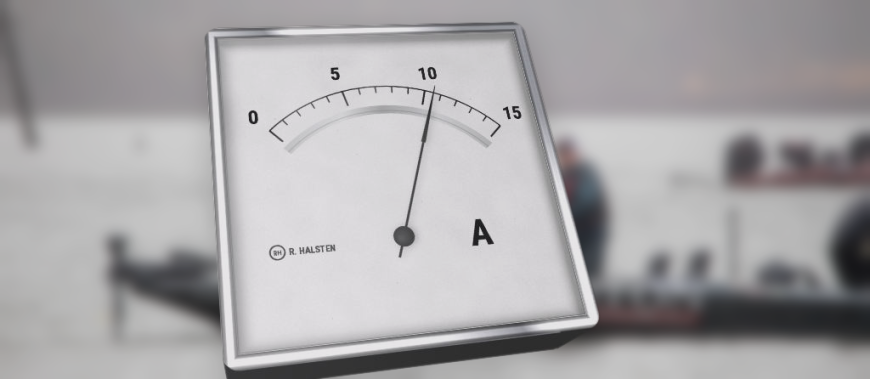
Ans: A 10.5
